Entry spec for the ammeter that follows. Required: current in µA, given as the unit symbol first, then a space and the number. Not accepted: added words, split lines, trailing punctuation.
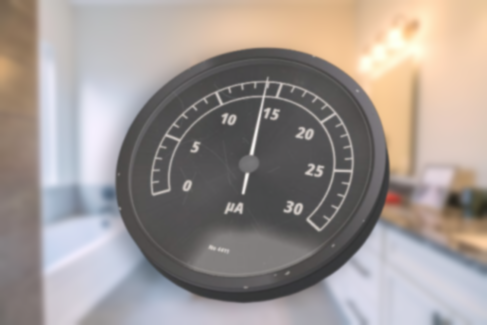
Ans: µA 14
